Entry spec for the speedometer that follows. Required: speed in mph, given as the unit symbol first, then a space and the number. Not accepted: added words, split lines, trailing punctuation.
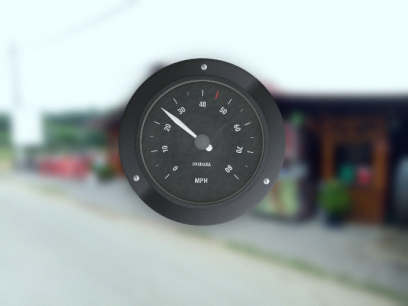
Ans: mph 25
